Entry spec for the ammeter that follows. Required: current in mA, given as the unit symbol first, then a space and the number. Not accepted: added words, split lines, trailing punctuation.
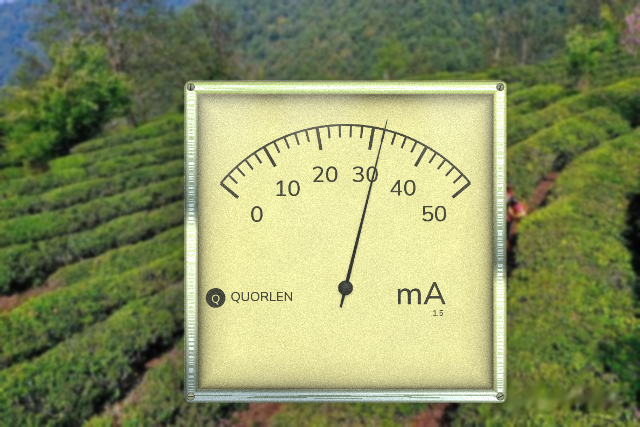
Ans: mA 32
